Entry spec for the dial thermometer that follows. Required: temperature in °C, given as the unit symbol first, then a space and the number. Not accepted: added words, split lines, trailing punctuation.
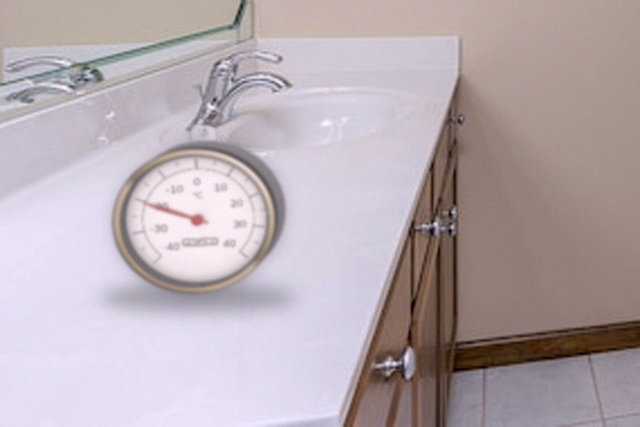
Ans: °C -20
